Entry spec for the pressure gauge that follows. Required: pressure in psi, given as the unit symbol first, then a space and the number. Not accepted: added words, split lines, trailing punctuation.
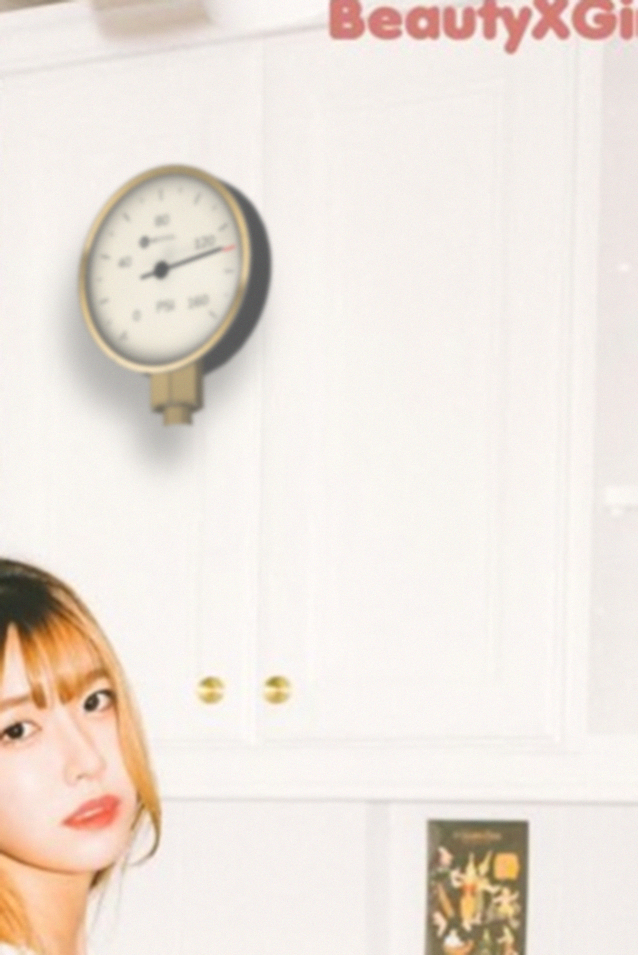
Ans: psi 130
